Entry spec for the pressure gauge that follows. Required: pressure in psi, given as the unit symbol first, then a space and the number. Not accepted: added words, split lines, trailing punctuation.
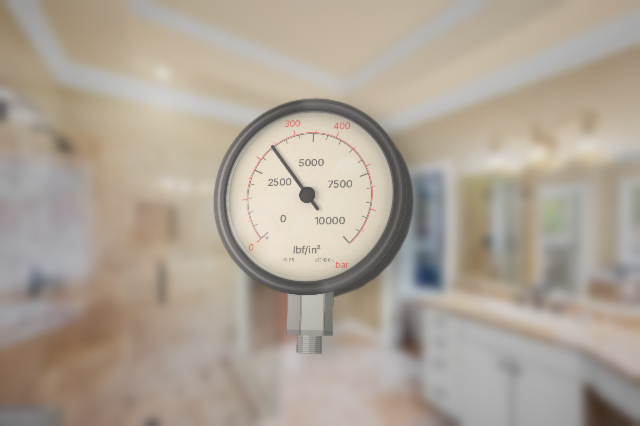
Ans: psi 3500
